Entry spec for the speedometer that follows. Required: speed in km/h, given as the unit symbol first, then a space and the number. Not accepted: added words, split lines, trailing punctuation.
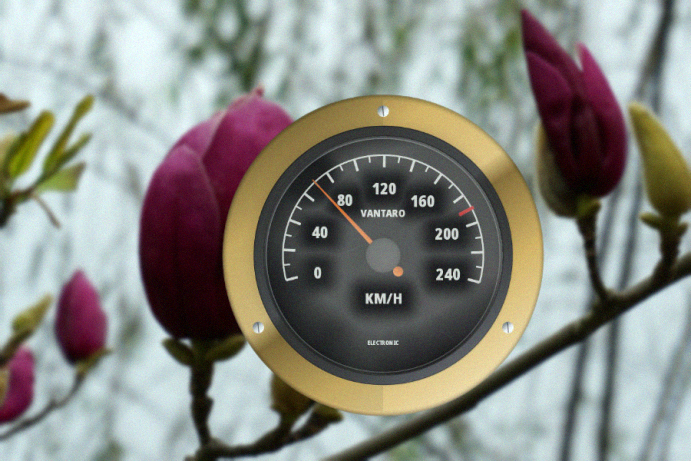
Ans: km/h 70
